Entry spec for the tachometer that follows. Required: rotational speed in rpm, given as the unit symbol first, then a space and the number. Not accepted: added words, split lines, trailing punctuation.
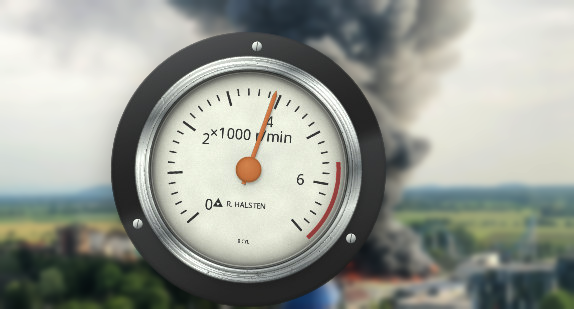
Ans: rpm 3900
